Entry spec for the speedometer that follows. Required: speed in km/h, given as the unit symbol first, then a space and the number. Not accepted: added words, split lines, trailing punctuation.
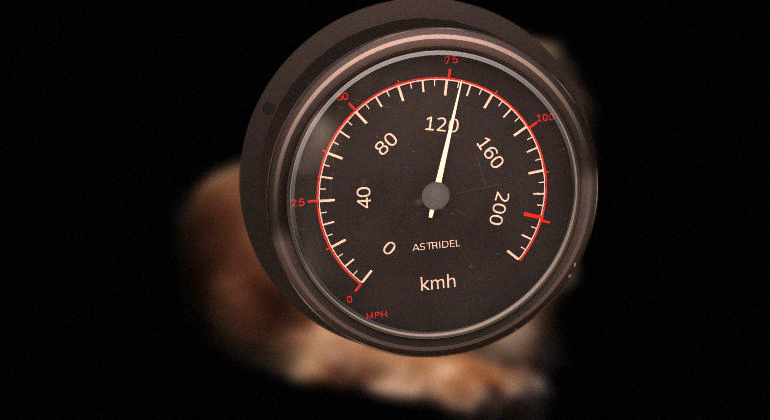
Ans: km/h 125
